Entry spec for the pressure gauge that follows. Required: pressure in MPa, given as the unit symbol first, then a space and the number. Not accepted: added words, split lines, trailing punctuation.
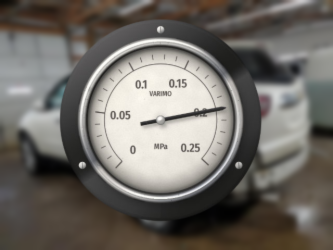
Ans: MPa 0.2
